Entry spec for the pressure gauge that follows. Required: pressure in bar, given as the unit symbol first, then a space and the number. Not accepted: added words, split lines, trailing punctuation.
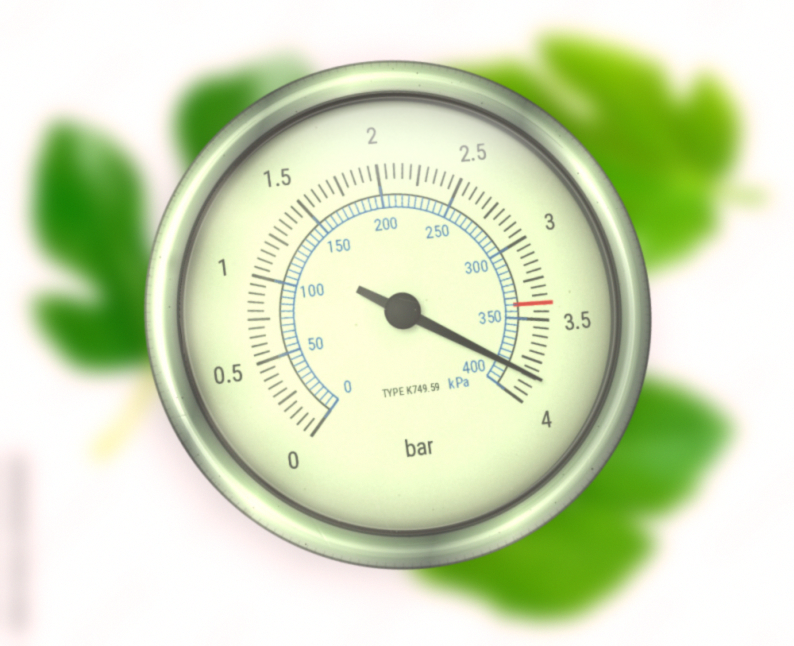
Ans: bar 3.85
